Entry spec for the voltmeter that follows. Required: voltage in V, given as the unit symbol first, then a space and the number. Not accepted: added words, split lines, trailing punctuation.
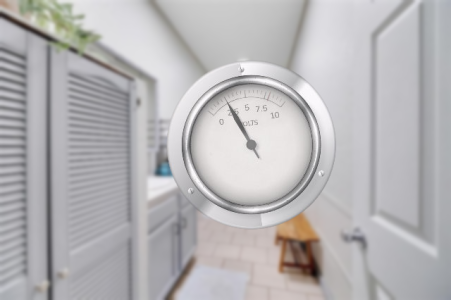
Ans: V 2.5
